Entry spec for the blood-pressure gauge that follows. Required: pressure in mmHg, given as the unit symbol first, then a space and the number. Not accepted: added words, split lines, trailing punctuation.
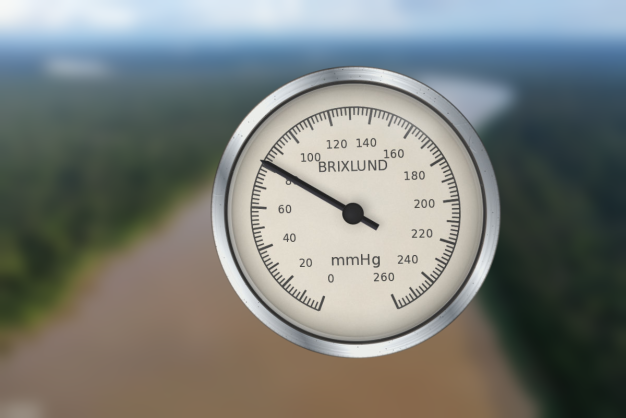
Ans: mmHg 82
